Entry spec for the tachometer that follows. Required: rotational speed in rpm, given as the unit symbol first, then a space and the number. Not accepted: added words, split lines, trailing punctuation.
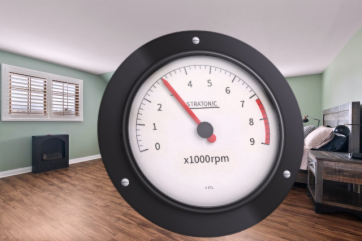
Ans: rpm 3000
